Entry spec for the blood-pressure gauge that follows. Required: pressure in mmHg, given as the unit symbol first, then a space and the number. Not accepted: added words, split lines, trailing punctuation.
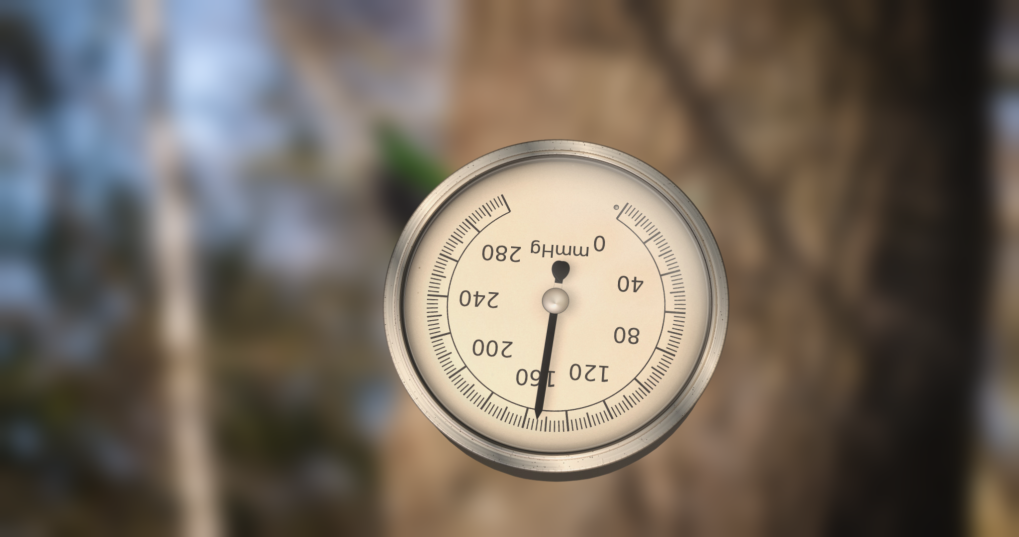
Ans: mmHg 154
